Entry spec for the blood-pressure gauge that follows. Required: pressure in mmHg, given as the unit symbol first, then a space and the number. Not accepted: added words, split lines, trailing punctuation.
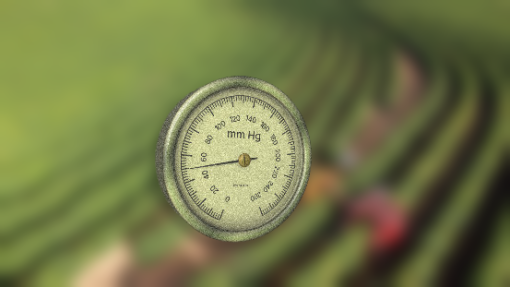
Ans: mmHg 50
